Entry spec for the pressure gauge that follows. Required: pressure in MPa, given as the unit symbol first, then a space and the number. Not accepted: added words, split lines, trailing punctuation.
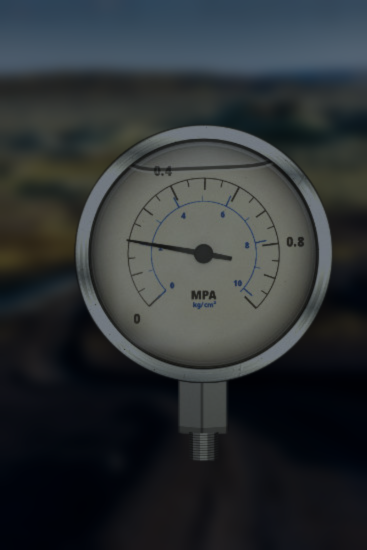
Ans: MPa 0.2
